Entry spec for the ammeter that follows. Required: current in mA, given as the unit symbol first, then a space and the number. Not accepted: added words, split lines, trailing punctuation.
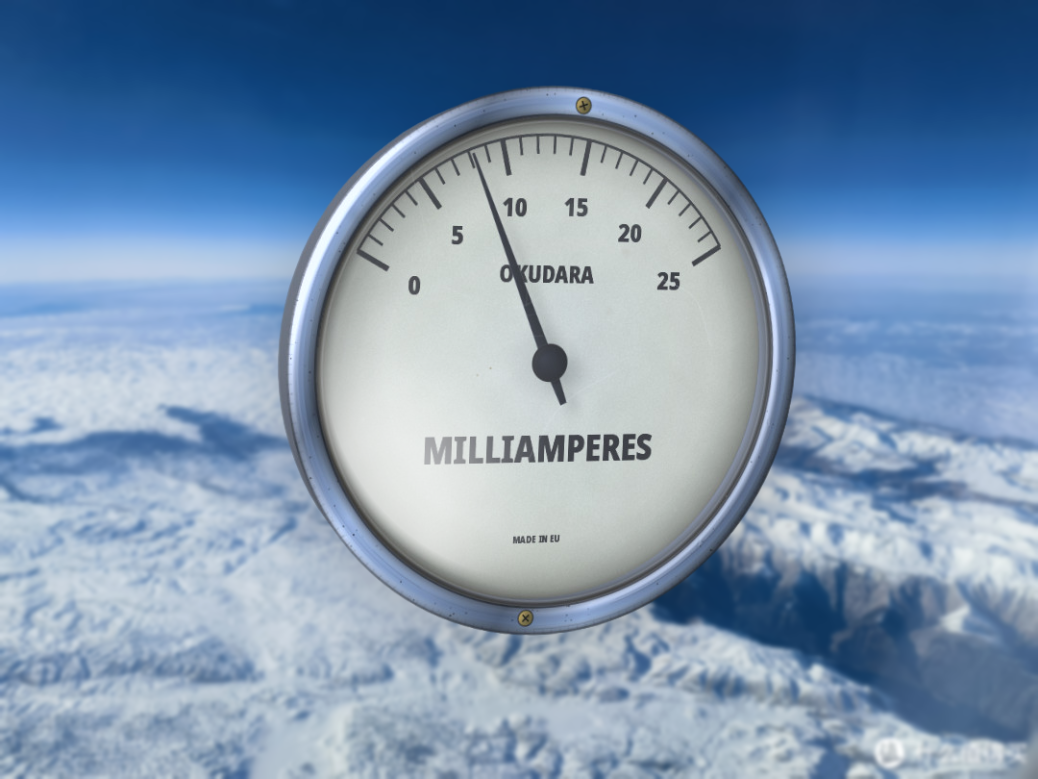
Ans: mA 8
